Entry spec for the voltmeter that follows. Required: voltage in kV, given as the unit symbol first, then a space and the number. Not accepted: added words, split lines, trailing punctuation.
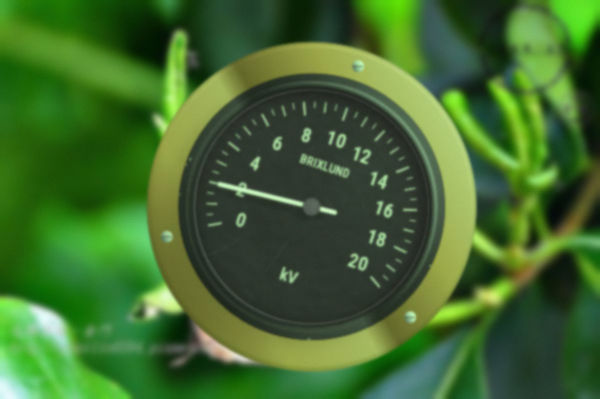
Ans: kV 2
